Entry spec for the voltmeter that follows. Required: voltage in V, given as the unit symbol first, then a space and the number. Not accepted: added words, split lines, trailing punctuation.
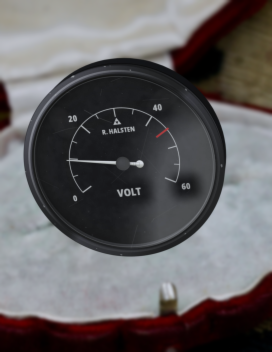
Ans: V 10
